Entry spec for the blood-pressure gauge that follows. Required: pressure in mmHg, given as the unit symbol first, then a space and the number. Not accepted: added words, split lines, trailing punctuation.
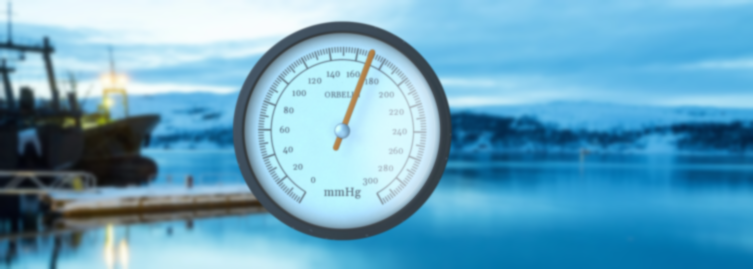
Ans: mmHg 170
